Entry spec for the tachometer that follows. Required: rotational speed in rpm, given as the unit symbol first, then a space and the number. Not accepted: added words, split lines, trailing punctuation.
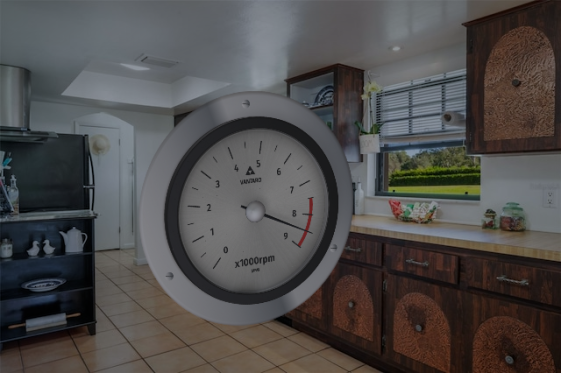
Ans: rpm 8500
